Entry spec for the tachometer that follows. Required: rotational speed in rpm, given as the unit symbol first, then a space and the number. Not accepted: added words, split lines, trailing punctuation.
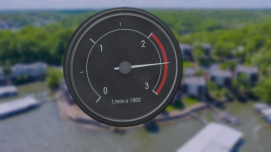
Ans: rpm 2500
